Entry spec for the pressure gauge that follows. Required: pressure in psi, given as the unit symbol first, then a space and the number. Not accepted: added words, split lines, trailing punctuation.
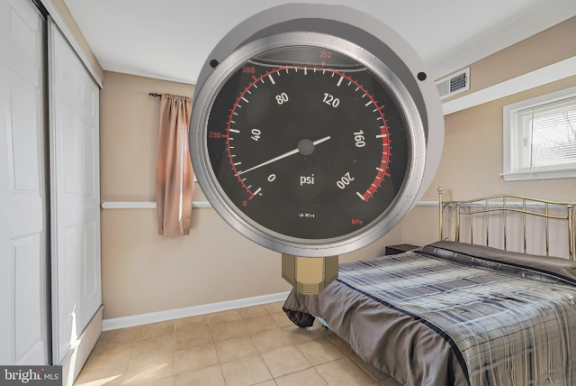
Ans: psi 15
